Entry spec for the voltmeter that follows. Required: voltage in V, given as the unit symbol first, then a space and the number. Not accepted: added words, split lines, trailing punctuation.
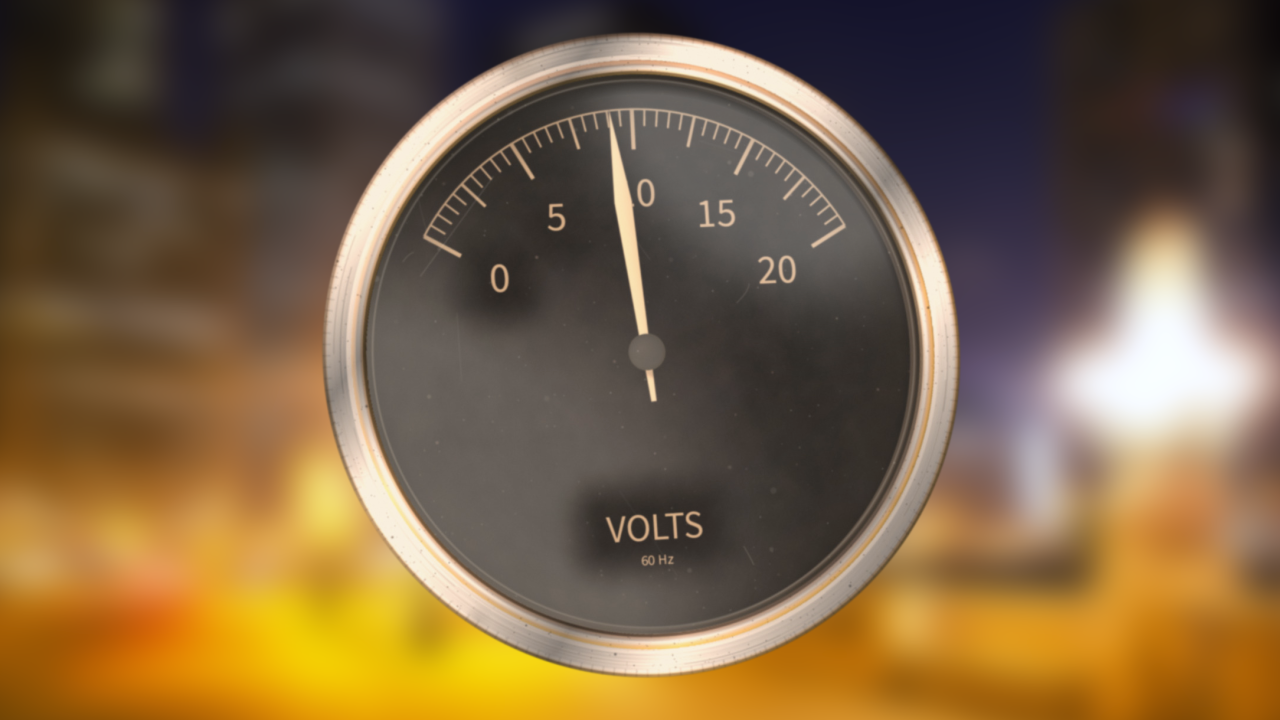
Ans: V 9
